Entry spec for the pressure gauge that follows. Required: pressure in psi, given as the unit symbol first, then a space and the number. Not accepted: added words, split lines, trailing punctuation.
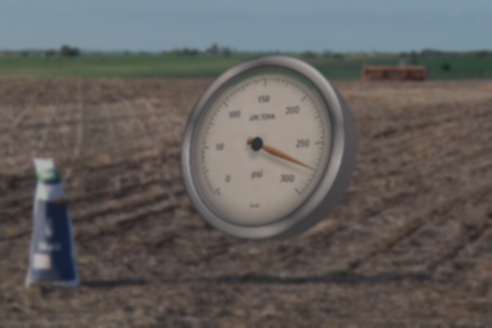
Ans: psi 275
